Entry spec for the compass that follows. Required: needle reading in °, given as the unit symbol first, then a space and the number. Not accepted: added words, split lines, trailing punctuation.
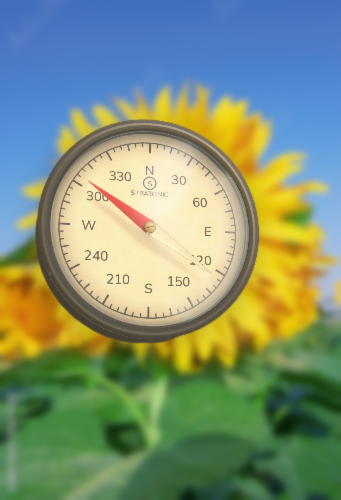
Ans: ° 305
